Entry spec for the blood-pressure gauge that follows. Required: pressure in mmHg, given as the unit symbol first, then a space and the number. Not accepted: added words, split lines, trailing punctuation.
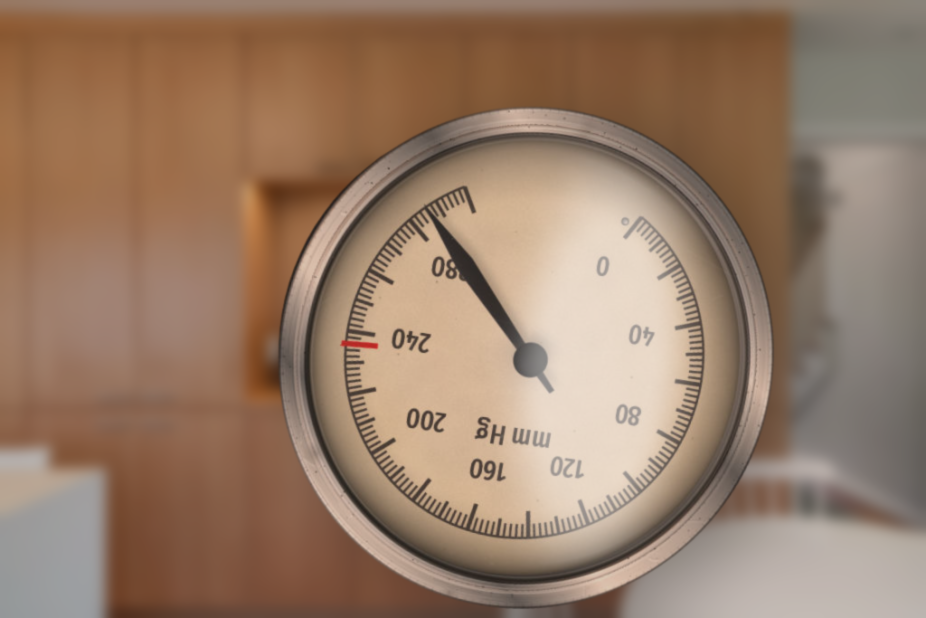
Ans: mmHg 286
